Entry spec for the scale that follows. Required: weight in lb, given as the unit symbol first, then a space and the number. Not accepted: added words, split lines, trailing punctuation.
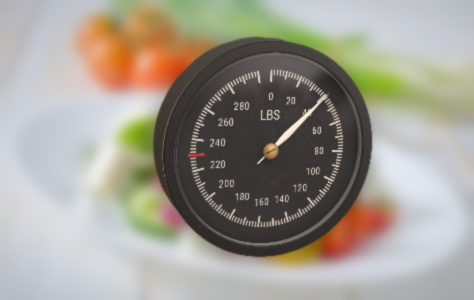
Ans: lb 40
